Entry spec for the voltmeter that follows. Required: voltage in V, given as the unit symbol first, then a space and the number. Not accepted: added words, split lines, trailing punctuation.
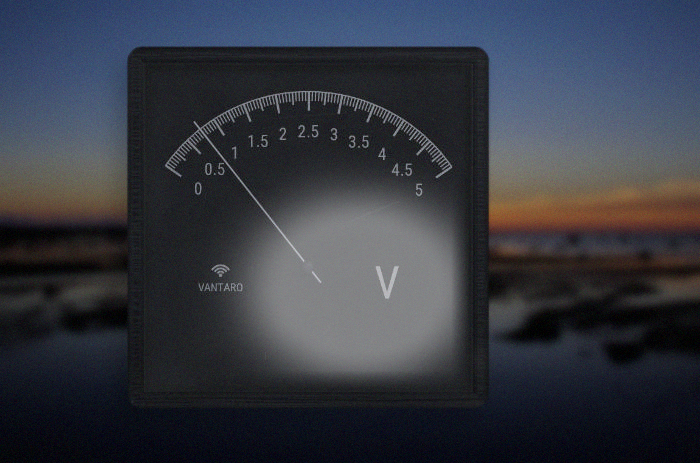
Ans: V 0.75
